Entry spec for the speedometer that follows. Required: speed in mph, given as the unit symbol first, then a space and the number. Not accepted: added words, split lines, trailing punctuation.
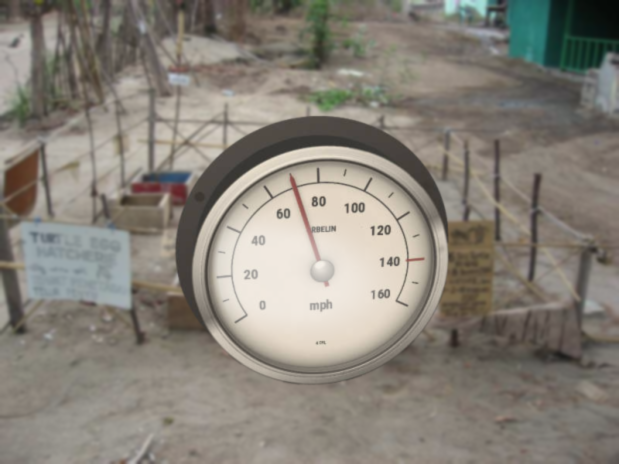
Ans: mph 70
